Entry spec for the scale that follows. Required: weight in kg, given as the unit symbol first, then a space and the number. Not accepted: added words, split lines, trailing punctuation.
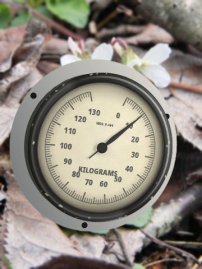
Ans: kg 10
